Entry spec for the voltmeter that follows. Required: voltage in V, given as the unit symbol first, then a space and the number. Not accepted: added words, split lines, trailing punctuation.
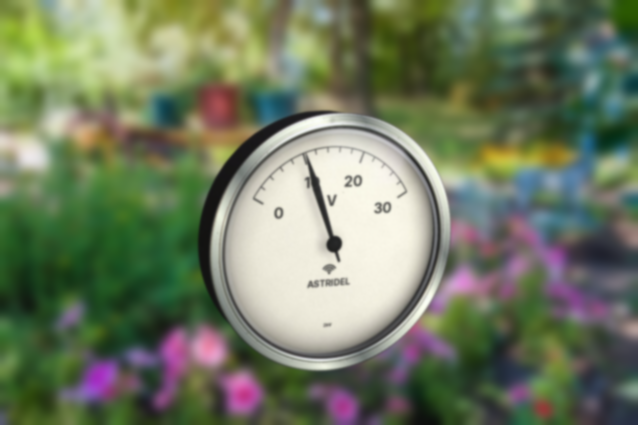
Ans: V 10
